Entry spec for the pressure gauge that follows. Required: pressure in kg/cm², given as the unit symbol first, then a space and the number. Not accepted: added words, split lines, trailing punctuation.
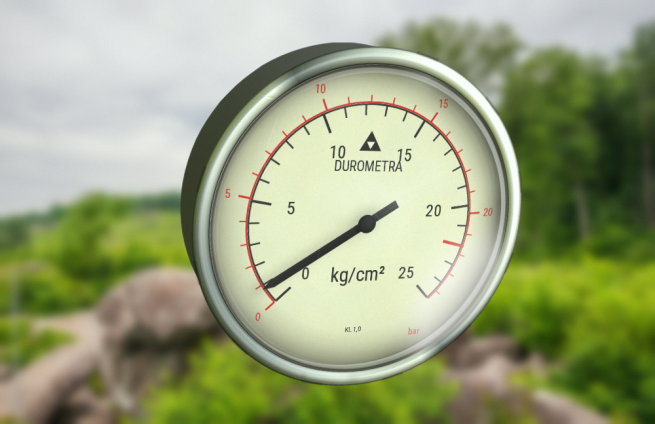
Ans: kg/cm² 1
